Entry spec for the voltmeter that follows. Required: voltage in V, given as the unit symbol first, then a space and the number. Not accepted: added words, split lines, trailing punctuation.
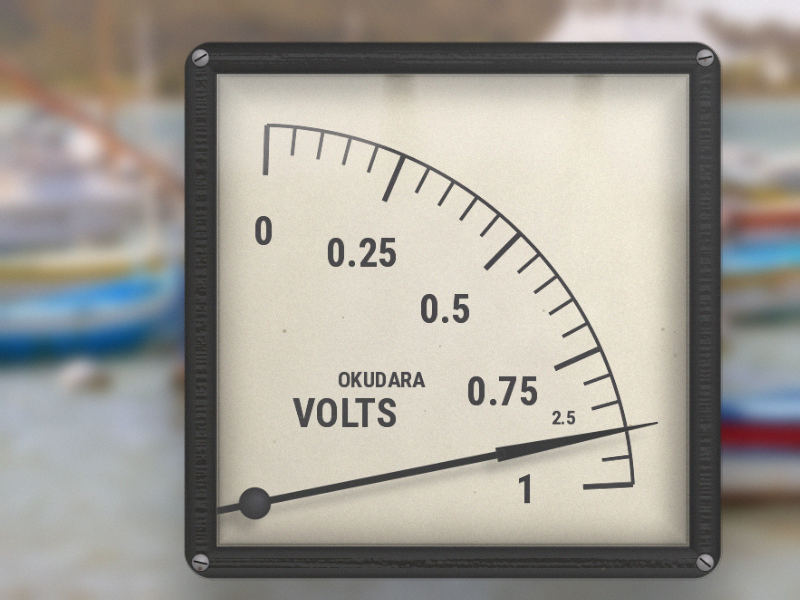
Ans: V 0.9
